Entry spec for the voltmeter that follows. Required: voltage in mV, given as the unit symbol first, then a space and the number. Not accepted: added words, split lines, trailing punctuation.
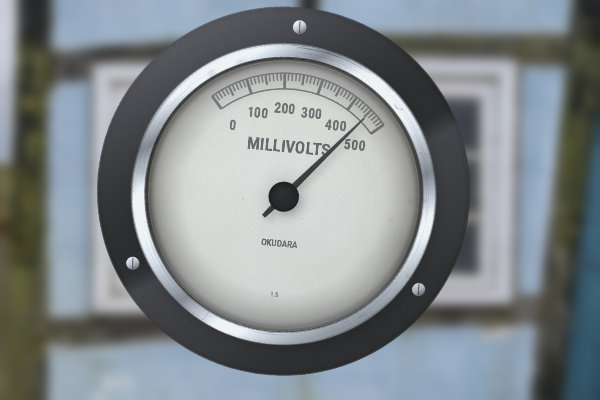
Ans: mV 450
